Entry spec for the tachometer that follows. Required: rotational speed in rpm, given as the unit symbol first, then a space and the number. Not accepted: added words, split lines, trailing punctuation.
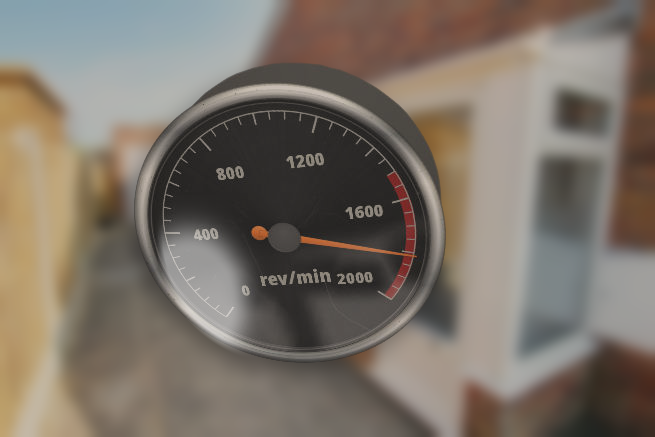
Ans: rpm 1800
